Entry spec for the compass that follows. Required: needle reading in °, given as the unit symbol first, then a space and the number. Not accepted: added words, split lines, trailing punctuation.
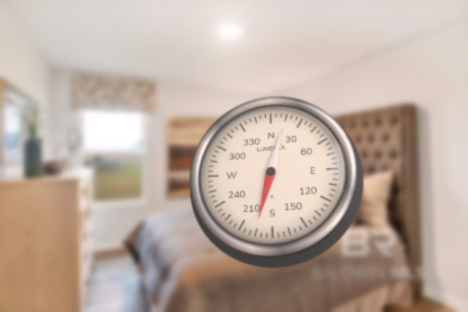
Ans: ° 195
